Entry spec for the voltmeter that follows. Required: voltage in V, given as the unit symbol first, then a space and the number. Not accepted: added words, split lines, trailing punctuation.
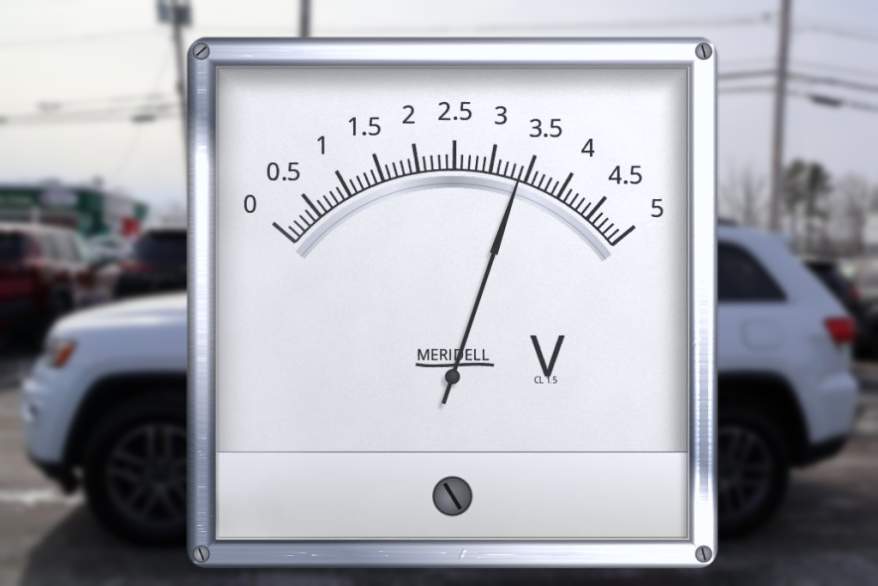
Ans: V 3.4
